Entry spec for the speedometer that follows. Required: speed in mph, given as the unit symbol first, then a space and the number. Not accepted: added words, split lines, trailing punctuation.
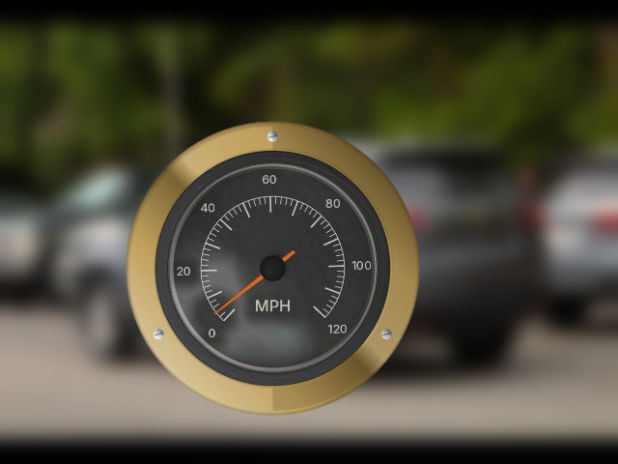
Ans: mph 4
